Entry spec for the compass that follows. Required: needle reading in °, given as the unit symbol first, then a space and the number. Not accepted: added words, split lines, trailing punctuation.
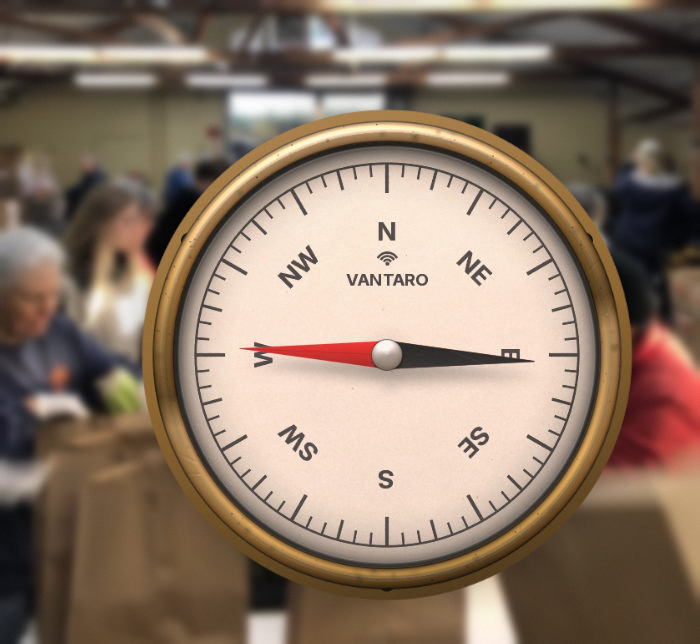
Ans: ° 272.5
